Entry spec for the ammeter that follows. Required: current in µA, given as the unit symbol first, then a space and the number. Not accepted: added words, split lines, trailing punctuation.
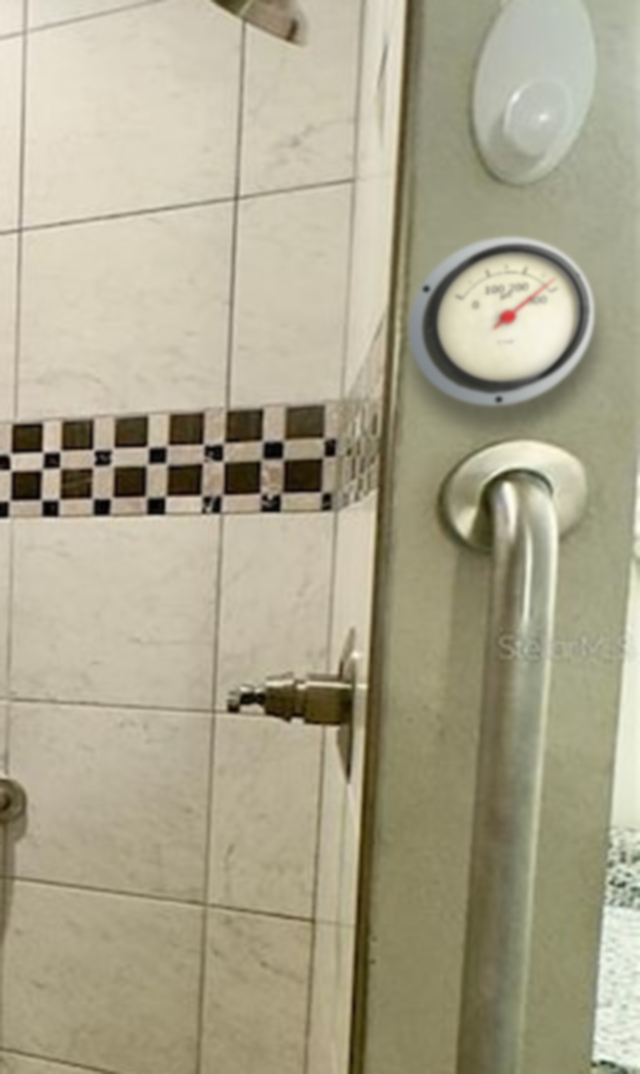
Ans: µA 275
